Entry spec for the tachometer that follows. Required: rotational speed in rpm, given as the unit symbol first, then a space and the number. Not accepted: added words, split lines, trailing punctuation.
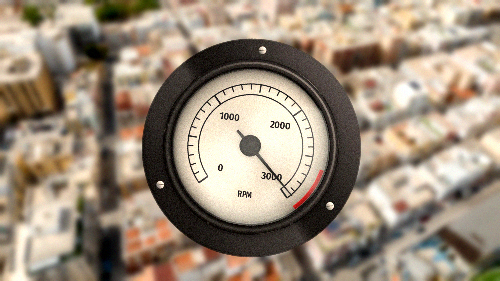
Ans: rpm 2950
